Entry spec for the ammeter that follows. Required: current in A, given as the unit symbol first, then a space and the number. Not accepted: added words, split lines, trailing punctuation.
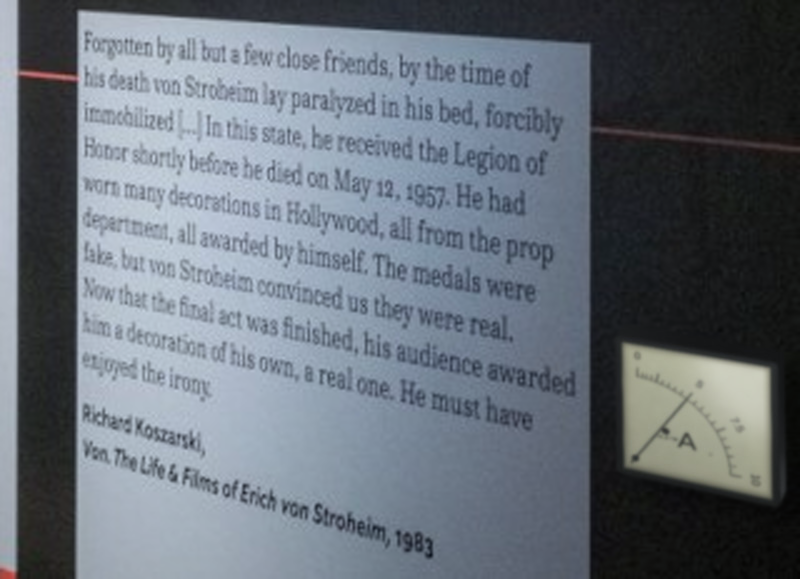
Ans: A 5
